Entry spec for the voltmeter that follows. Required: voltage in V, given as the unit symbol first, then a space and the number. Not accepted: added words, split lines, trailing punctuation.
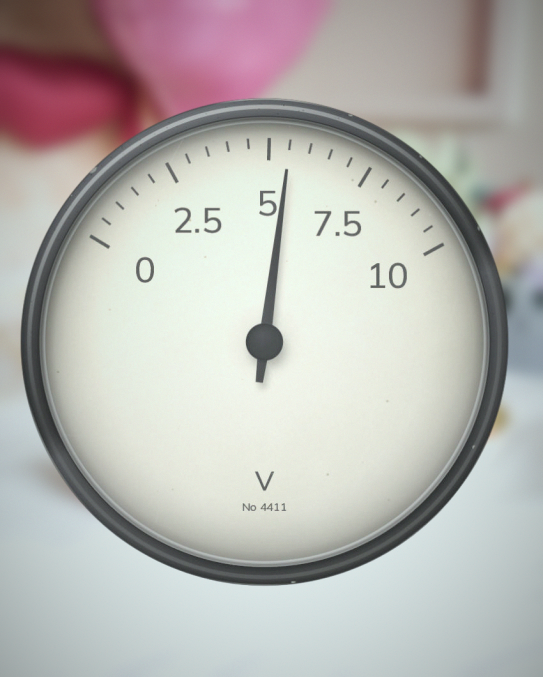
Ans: V 5.5
